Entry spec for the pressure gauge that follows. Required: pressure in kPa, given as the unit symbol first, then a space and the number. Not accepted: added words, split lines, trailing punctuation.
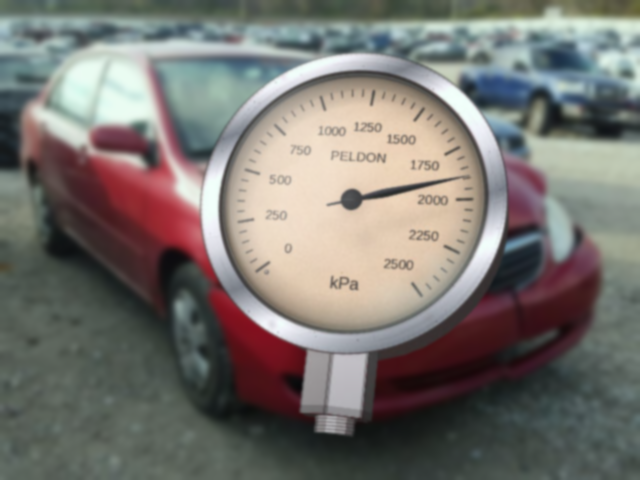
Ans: kPa 1900
